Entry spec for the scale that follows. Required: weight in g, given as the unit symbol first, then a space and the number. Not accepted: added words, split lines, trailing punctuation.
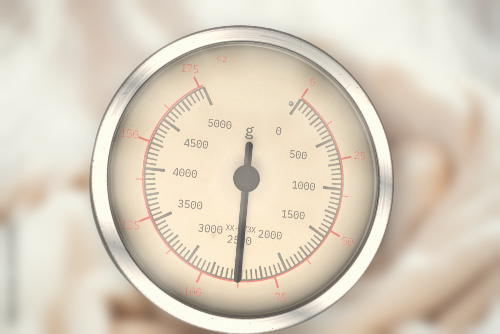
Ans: g 2500
